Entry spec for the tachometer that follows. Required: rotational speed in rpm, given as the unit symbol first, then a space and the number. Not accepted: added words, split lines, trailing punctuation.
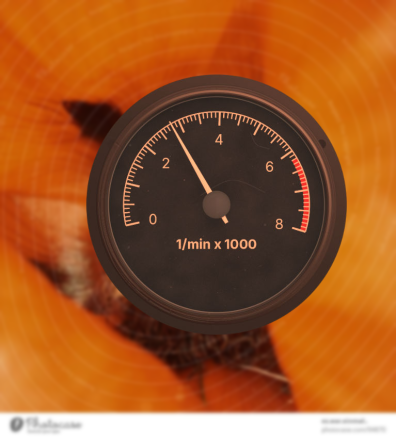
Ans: rpm 2800
